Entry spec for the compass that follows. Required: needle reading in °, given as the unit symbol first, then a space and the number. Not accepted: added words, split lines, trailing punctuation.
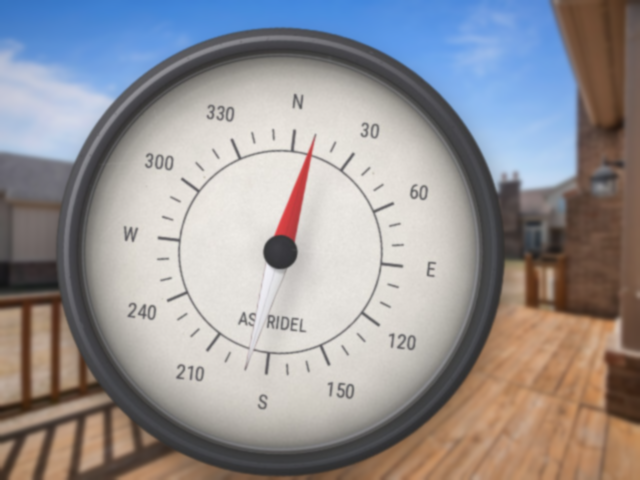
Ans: ° 10
